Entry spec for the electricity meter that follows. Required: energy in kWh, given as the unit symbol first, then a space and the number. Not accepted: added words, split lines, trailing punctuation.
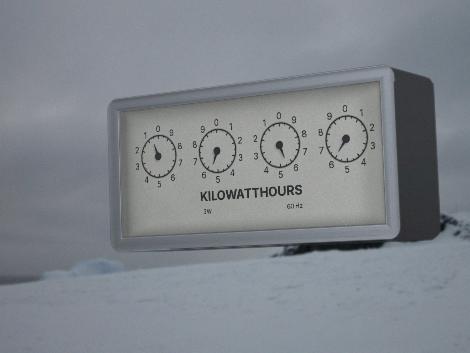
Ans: kWh 556
